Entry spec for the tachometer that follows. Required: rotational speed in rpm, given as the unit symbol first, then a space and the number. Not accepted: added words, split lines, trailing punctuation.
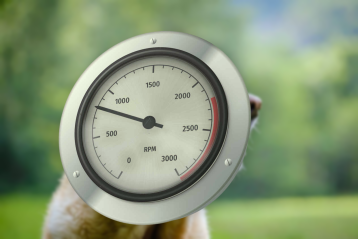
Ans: rpm 800
